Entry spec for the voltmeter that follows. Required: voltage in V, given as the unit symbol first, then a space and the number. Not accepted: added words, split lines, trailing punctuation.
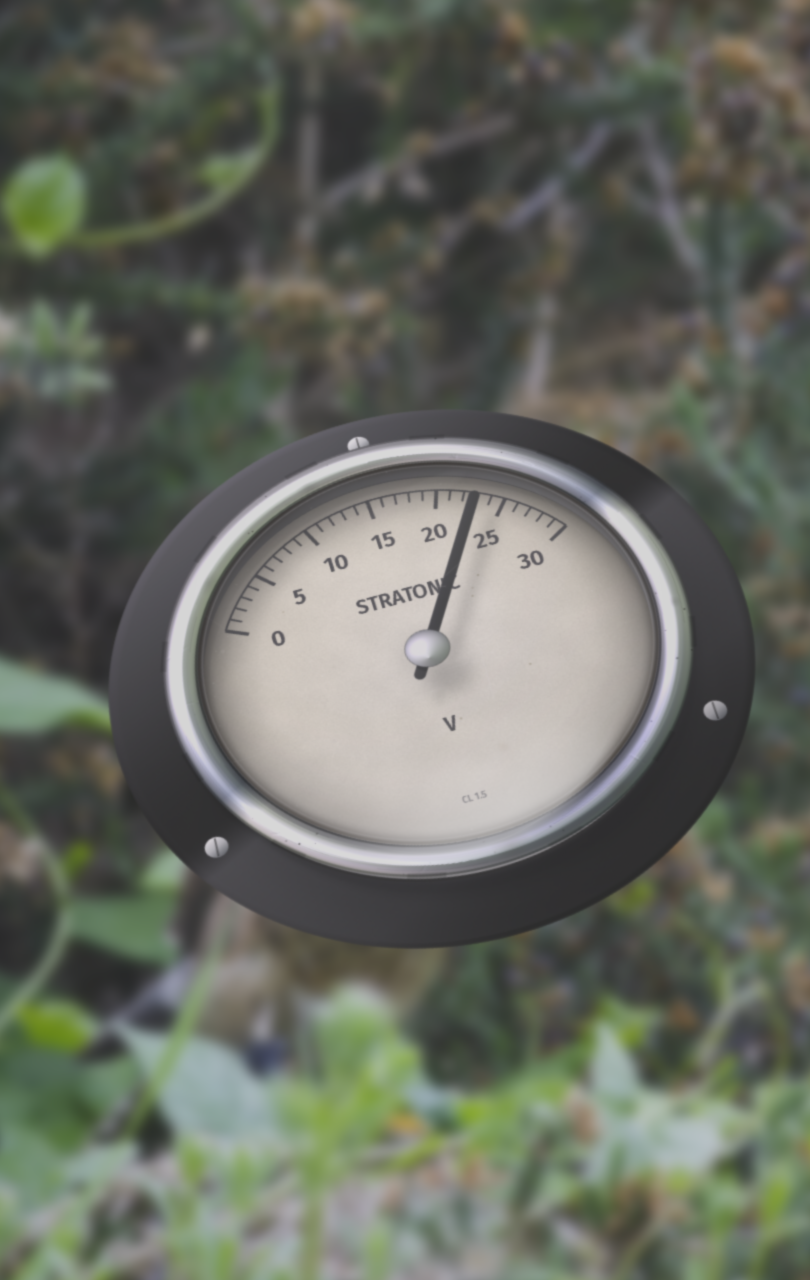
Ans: V 23
